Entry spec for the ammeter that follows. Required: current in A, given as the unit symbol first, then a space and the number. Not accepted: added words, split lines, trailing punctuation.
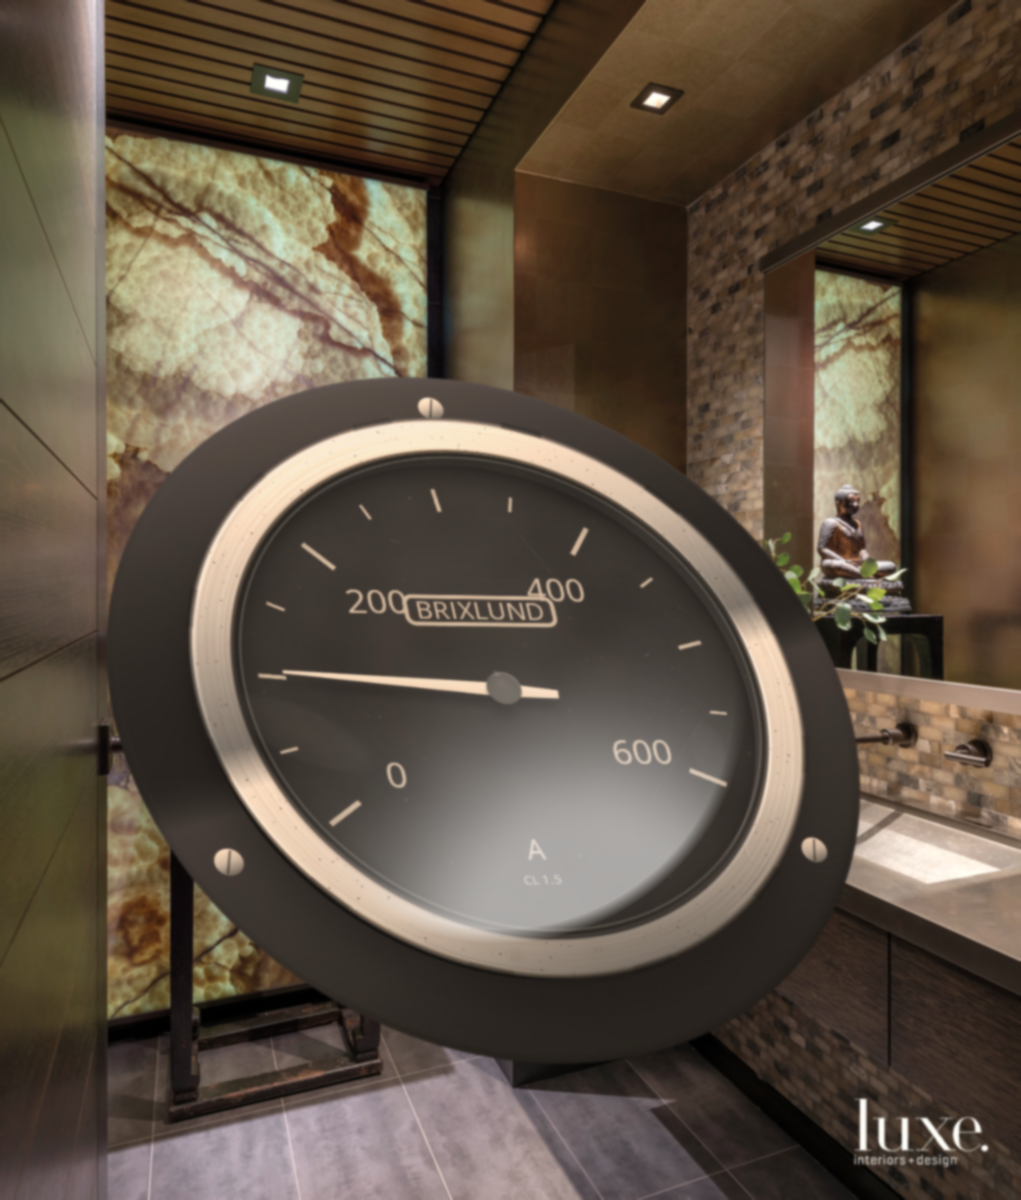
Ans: A 100
